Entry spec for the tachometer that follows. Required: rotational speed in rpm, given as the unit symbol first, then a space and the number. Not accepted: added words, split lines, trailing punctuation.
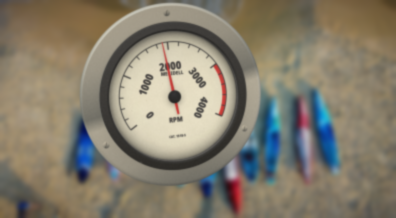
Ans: rpm 1900
